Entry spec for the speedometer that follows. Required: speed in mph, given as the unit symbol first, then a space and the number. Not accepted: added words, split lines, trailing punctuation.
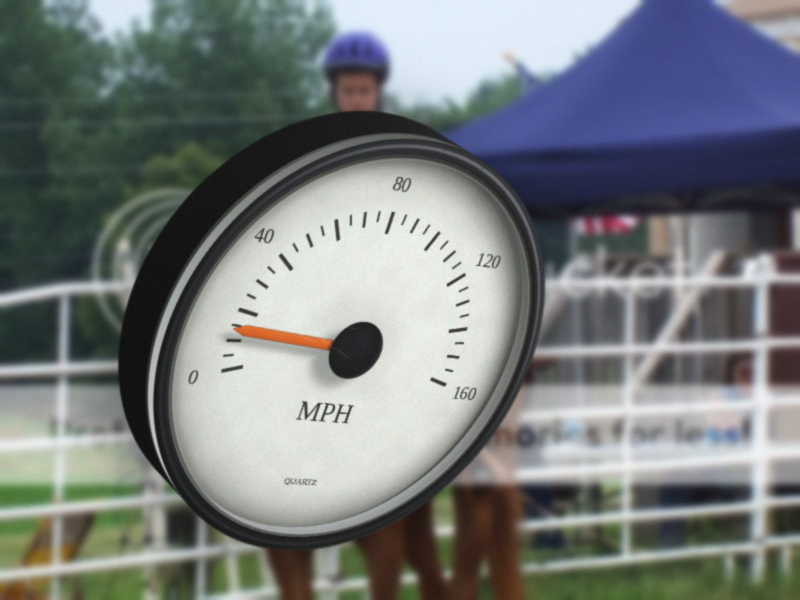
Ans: mph 15
